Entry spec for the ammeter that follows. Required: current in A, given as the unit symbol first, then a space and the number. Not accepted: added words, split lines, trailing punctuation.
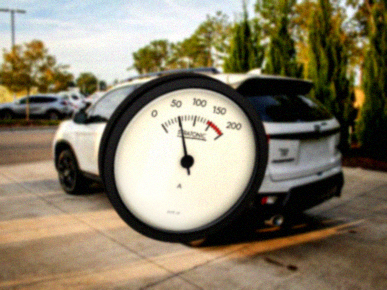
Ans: A 50
